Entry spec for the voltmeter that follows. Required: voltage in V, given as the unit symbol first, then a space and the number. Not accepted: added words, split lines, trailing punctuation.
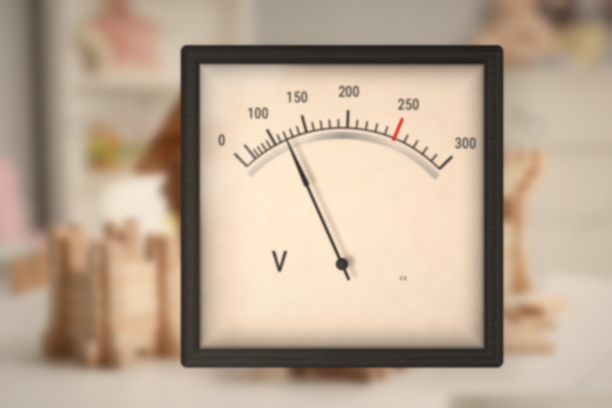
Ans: V 120
